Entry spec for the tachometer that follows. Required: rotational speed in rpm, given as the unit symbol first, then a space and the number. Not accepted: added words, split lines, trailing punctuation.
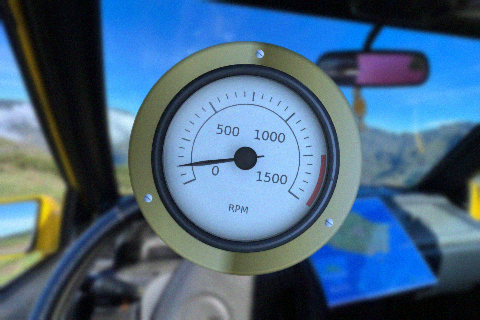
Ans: rpm 100
